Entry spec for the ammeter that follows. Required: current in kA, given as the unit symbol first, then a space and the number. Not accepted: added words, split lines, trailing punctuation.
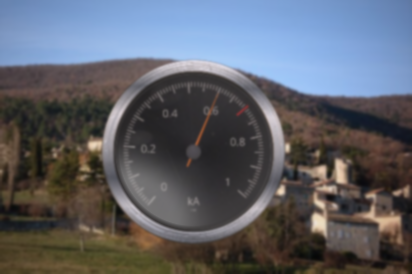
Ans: kA 0.6
